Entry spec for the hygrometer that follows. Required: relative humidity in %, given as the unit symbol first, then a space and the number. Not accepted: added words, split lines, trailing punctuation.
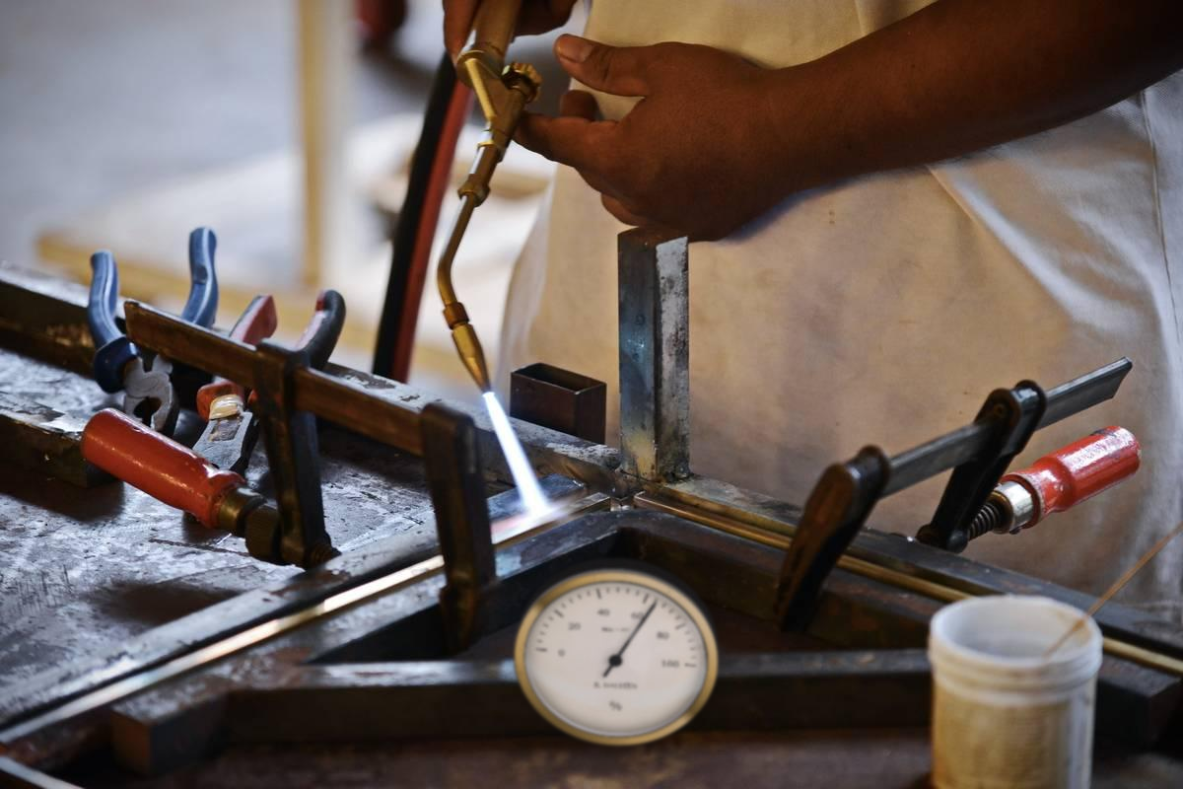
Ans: % 64
